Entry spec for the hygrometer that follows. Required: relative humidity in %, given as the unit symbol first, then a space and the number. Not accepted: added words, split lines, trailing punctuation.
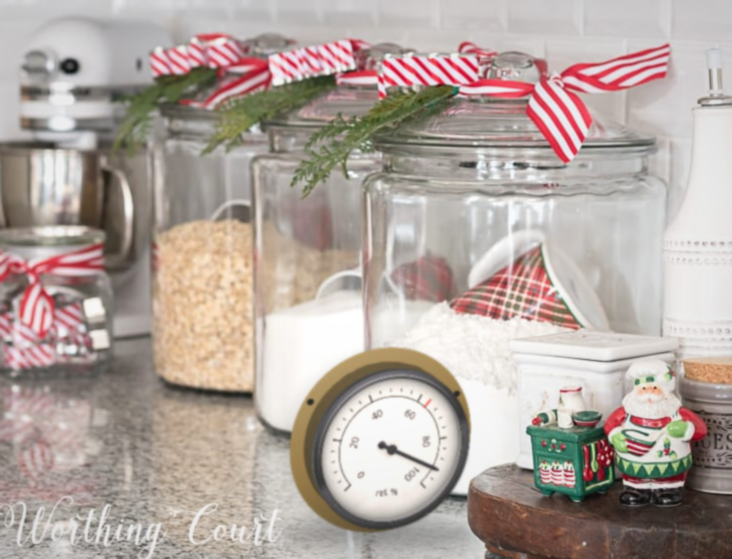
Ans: % 92
